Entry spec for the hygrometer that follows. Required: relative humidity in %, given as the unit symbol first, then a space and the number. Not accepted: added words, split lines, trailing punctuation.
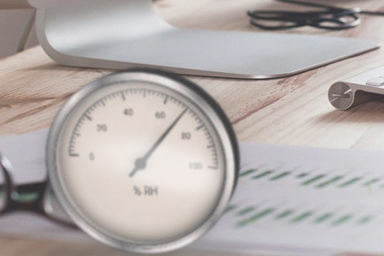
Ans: % 70
